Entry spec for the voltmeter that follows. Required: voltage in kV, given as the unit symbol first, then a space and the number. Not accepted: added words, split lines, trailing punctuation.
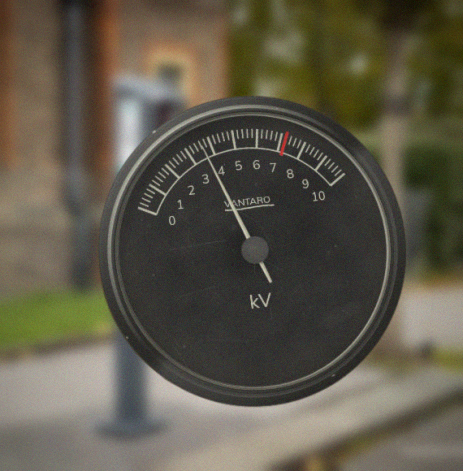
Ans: kV 3.6
